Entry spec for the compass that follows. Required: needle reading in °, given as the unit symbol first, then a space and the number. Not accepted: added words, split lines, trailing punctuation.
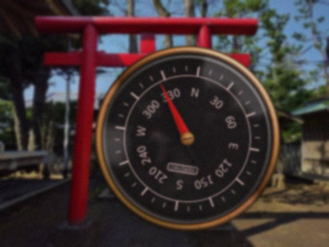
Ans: ° 325
